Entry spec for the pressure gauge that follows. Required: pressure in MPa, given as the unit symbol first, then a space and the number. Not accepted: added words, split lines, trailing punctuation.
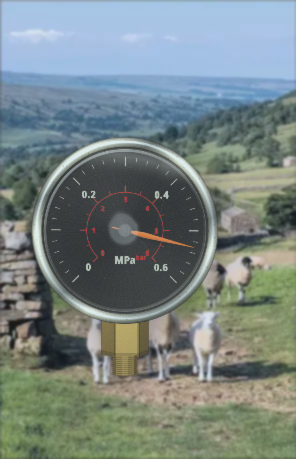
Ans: MPa 0.53
